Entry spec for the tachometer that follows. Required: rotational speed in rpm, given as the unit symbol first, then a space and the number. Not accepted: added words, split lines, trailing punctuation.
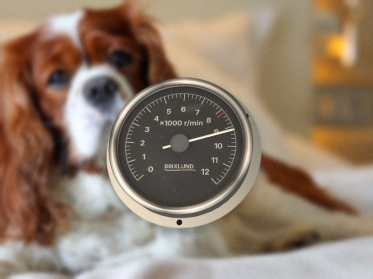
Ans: rpm 9200
